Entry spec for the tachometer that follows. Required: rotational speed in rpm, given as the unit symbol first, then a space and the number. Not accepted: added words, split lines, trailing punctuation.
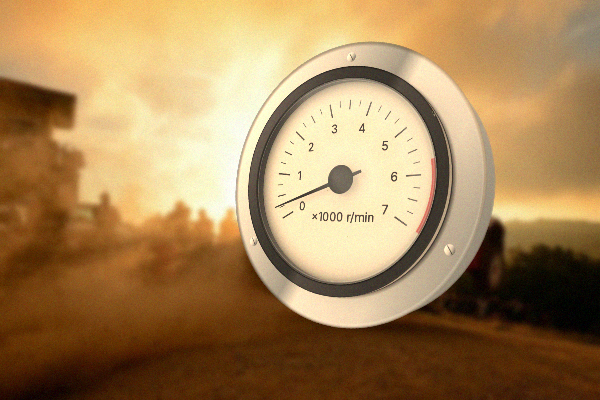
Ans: rpm 250
